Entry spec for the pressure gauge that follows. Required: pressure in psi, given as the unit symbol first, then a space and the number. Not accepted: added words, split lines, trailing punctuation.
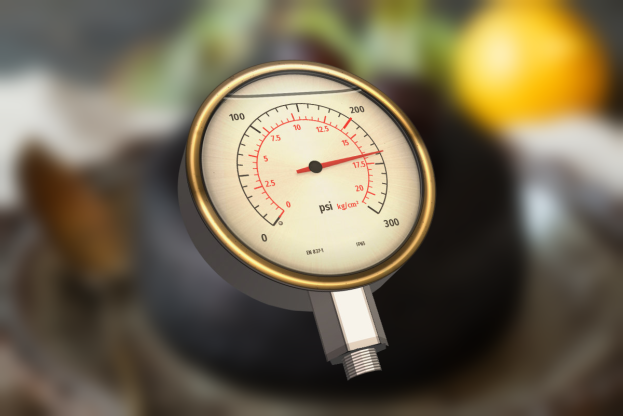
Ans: psi 240
